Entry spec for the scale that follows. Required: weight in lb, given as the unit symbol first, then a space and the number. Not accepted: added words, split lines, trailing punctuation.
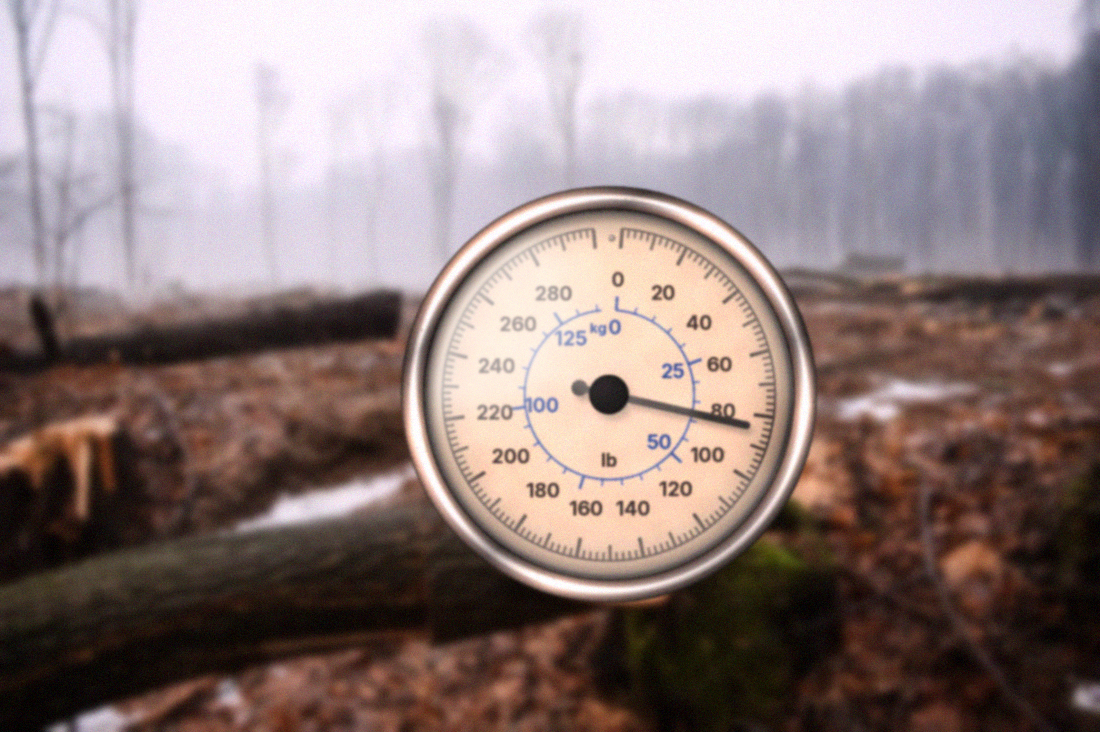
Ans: lb 84
